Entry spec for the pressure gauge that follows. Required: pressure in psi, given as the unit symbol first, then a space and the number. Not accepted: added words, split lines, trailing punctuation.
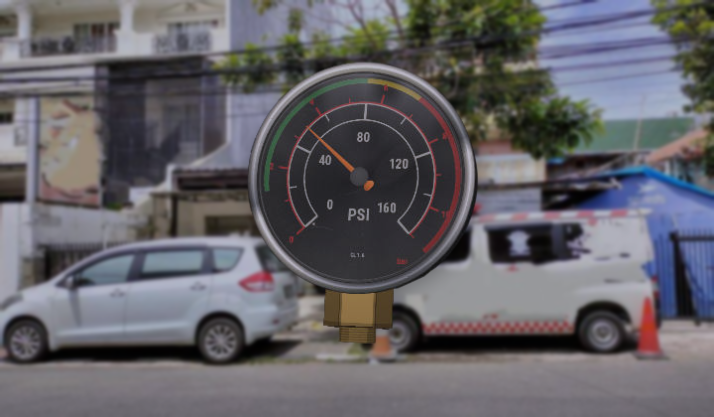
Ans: psi 50
